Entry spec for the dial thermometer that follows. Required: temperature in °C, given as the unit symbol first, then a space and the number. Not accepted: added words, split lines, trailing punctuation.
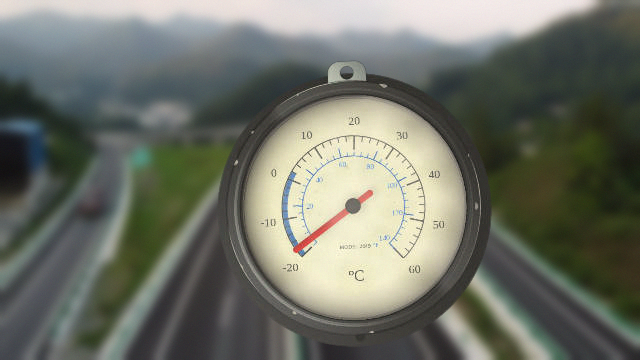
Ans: °C -18
